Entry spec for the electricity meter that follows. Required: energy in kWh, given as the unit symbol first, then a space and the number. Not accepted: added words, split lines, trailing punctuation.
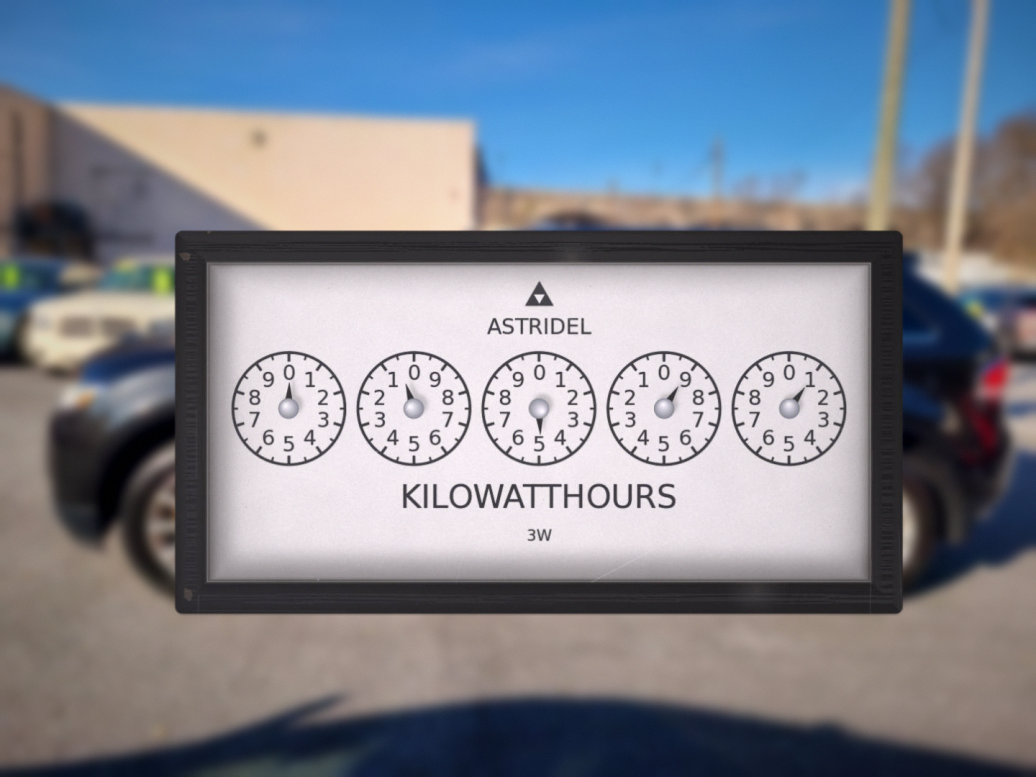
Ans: kWh 491
